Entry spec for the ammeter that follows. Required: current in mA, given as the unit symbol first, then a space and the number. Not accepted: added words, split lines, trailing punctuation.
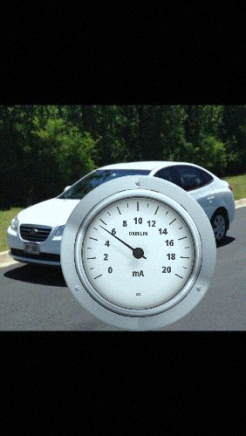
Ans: mA 5.5
